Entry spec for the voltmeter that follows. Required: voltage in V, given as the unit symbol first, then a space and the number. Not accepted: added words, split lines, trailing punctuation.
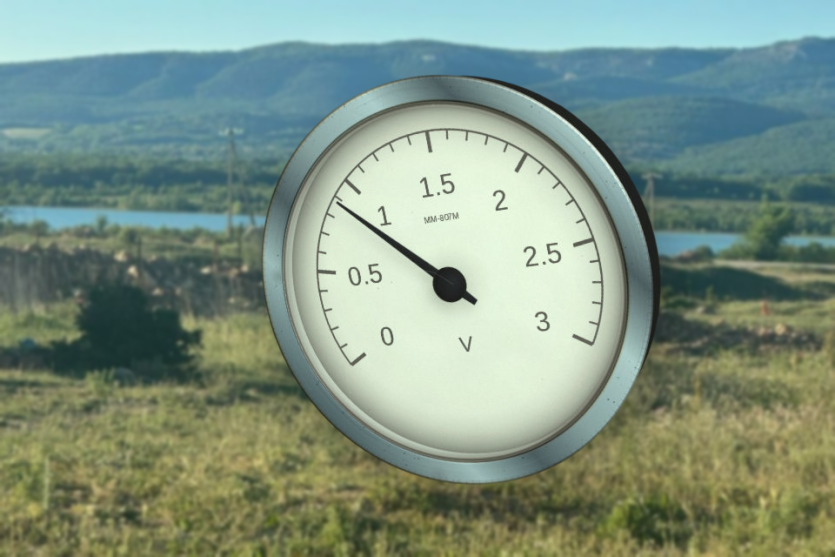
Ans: V 0.9
